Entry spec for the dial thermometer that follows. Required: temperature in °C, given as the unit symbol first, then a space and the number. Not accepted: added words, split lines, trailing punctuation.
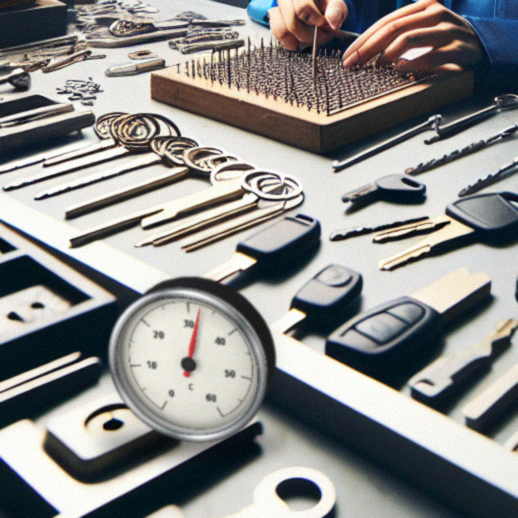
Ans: °C 32.5
